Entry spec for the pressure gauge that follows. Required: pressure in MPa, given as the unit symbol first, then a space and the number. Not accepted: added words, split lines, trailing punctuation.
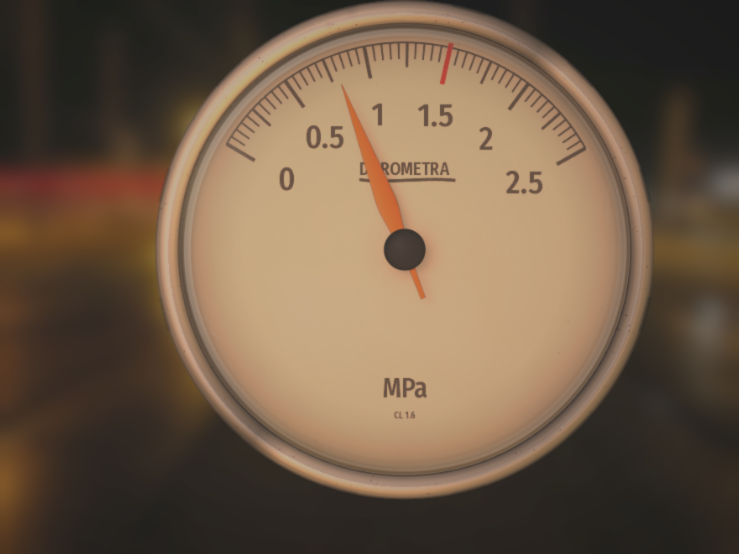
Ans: MPa 0.8
